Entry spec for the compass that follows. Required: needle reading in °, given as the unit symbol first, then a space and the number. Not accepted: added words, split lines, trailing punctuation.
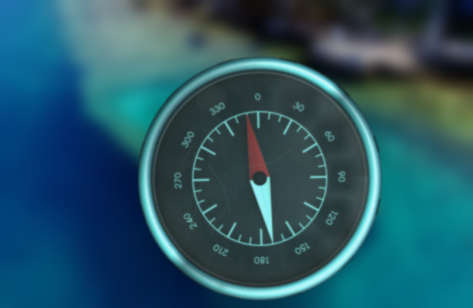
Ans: ° 350
